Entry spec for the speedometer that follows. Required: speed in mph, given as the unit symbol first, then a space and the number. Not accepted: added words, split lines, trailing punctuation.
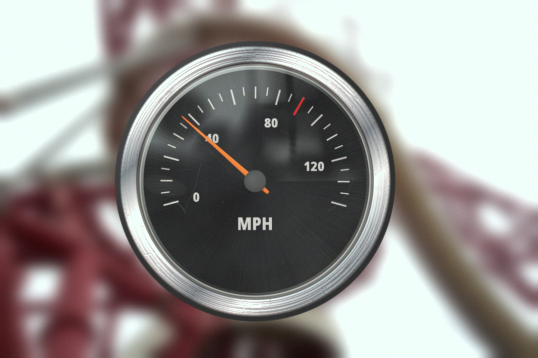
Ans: mph 37.5
